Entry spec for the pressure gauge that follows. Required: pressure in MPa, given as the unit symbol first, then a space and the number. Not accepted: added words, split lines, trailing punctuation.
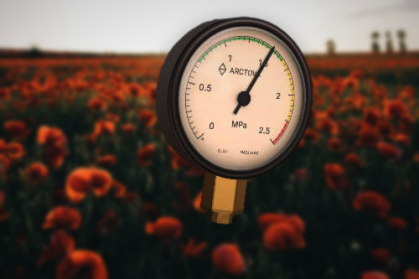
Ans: MPa 1.5
